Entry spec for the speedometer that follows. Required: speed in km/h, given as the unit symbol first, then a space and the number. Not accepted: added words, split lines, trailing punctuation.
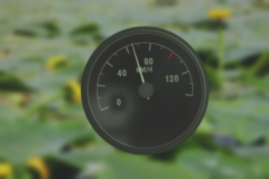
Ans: km/h 65
